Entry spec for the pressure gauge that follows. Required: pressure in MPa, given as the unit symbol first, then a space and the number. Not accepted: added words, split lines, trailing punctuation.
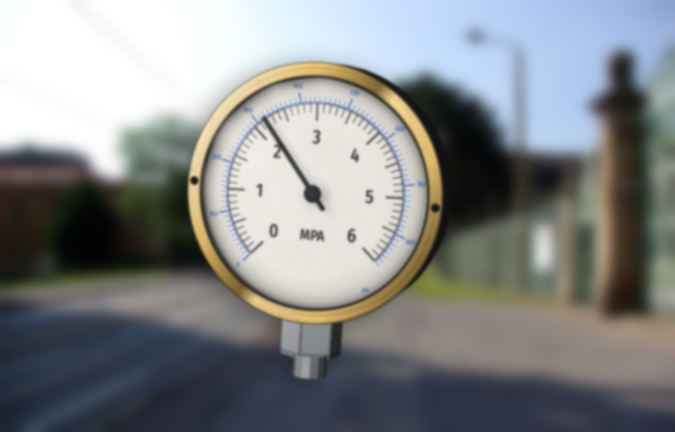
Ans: MPa 2.2
